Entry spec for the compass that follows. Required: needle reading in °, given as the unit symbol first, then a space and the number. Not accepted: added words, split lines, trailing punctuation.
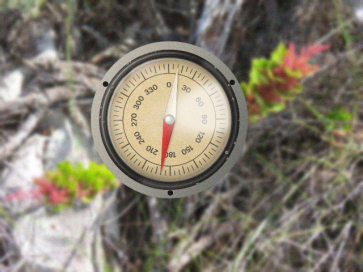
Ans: ° 190
